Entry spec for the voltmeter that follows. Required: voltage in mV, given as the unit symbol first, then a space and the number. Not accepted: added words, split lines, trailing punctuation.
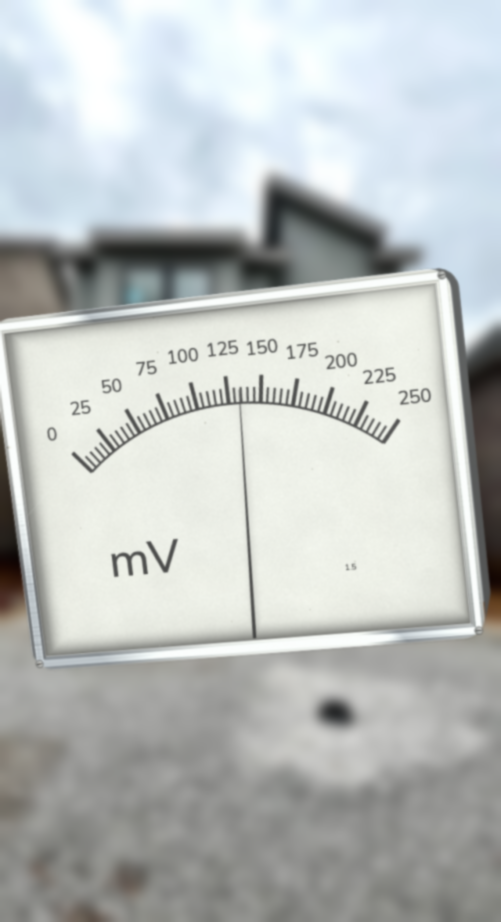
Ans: mV 135
